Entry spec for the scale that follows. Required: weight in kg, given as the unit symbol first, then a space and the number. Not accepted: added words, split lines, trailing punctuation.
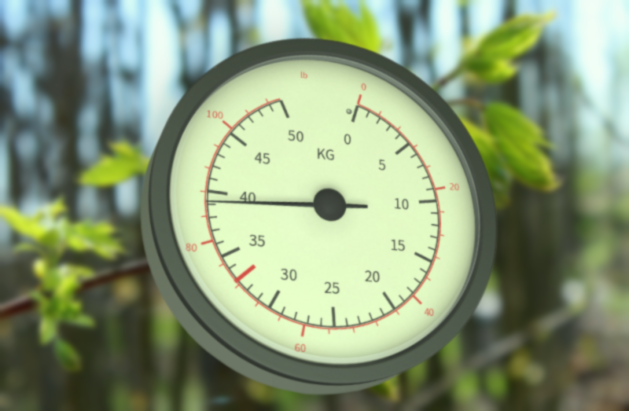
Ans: kg 39
